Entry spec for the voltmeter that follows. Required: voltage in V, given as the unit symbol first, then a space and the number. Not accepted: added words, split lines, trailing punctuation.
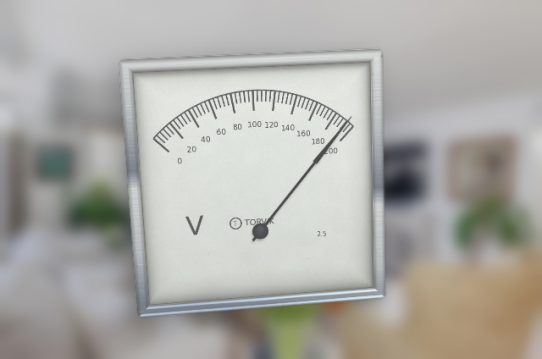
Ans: V 192
